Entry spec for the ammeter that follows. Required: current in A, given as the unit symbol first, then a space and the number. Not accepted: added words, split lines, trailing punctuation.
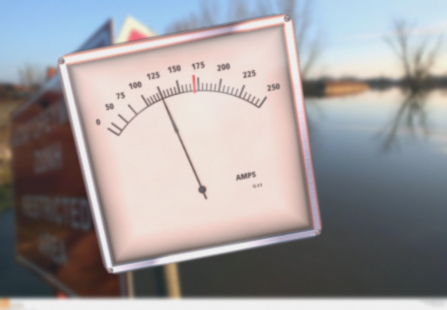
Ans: A 125
